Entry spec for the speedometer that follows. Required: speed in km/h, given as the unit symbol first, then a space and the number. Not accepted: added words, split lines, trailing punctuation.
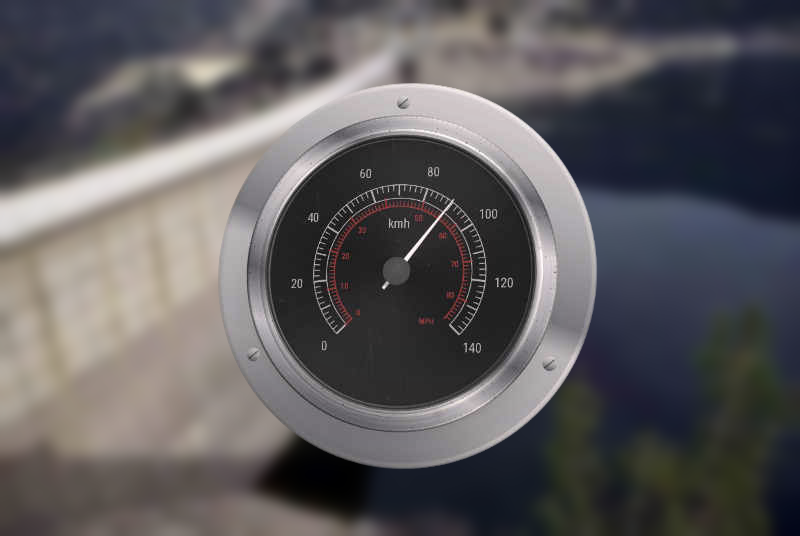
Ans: km/h 90
